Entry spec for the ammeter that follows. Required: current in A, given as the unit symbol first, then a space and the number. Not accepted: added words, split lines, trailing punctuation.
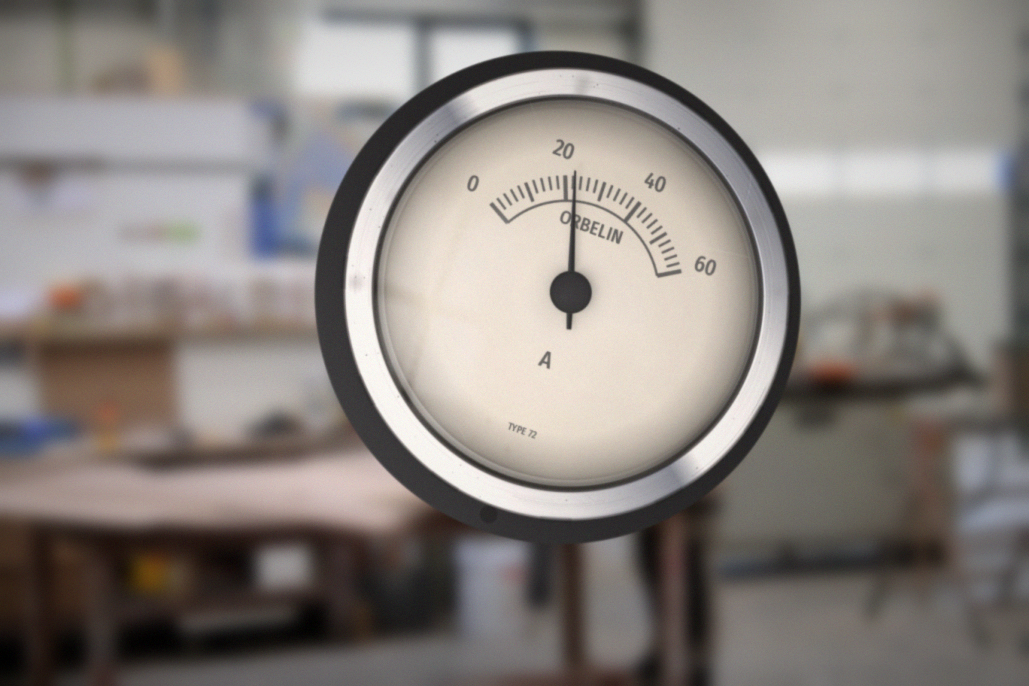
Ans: A 22
